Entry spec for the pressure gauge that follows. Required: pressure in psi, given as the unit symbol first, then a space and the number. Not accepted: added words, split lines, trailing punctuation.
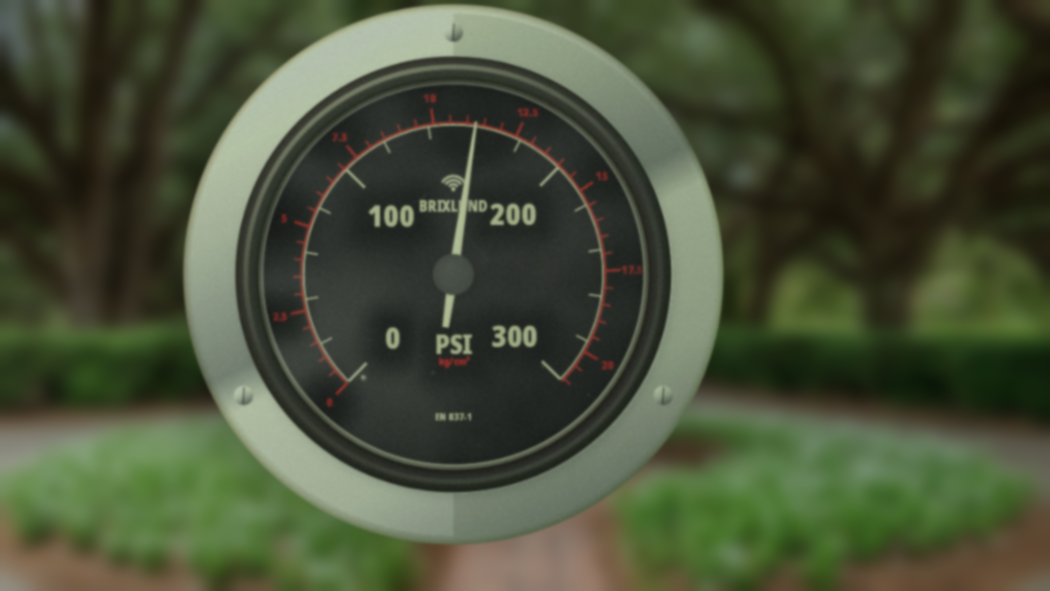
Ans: psi 160
